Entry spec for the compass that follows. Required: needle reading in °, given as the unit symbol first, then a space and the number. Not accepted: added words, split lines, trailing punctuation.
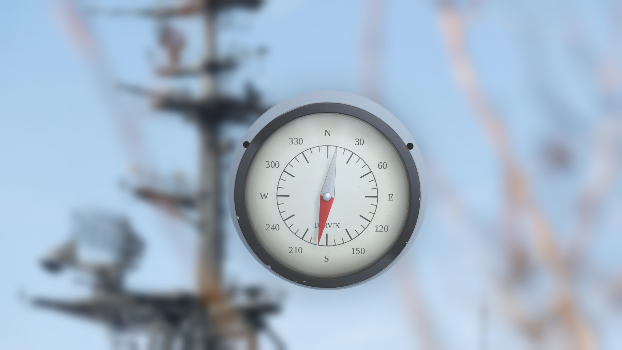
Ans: ° 190
